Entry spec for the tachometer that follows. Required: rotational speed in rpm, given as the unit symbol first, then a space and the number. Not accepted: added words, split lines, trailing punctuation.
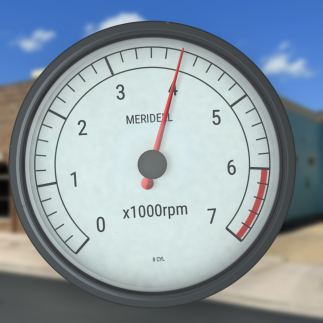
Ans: rpm 4000
